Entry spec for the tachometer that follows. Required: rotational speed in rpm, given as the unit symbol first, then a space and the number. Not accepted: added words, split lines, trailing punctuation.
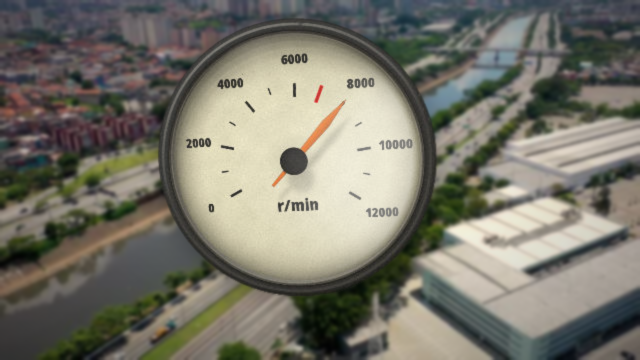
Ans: rpm 8000
